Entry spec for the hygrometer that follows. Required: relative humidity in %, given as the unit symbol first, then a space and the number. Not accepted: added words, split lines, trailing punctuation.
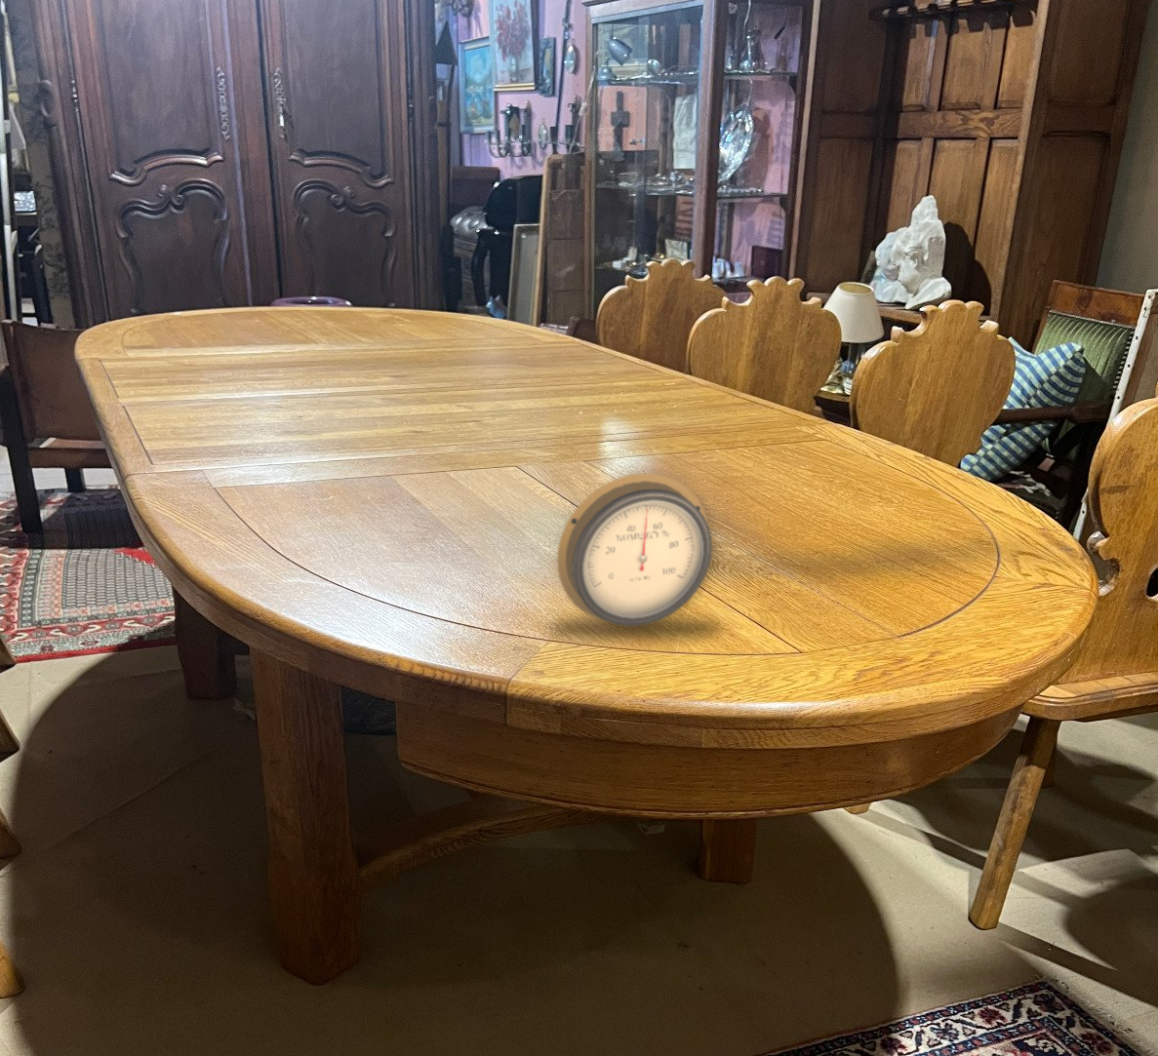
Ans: % 50
